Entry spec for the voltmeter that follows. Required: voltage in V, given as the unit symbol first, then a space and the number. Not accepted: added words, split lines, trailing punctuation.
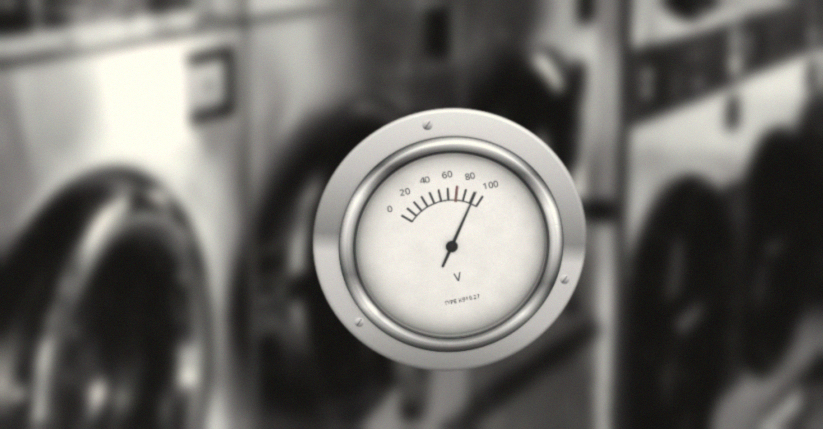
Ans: V 90
